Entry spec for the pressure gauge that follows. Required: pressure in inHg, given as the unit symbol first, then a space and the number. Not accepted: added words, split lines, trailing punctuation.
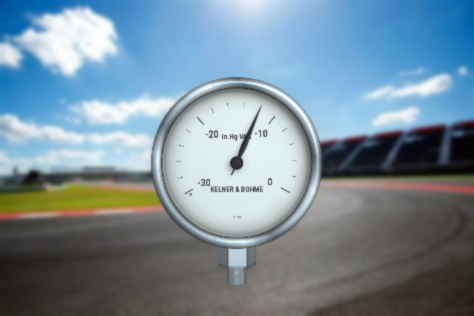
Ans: inHg -12
